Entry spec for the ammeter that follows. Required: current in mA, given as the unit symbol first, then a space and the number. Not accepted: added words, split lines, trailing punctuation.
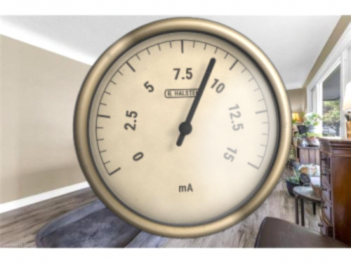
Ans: mA 9
